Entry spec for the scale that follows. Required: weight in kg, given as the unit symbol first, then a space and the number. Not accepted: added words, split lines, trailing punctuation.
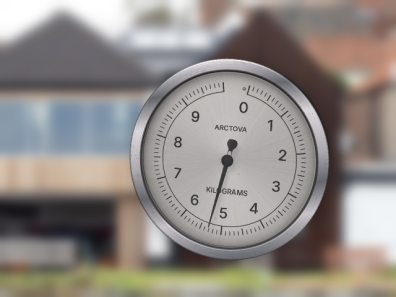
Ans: kg 5.3
